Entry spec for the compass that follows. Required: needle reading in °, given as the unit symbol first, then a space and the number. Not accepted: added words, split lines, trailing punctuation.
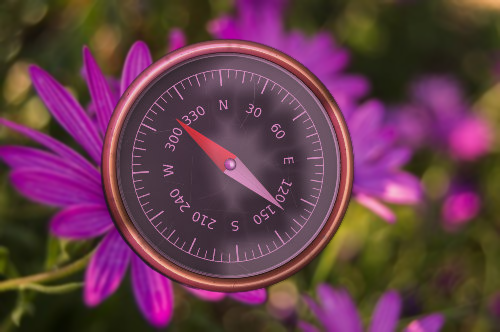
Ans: ° 315
